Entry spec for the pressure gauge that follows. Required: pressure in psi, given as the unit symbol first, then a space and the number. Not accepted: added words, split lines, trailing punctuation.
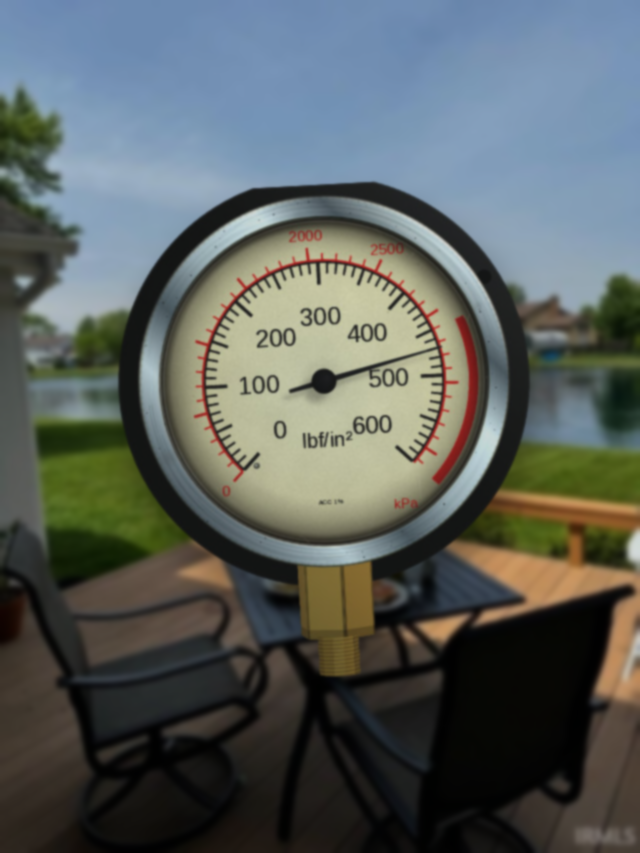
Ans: psi 470
